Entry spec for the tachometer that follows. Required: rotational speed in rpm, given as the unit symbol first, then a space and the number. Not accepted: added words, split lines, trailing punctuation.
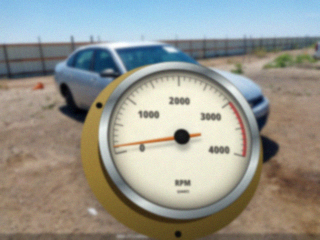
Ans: rpm 100
